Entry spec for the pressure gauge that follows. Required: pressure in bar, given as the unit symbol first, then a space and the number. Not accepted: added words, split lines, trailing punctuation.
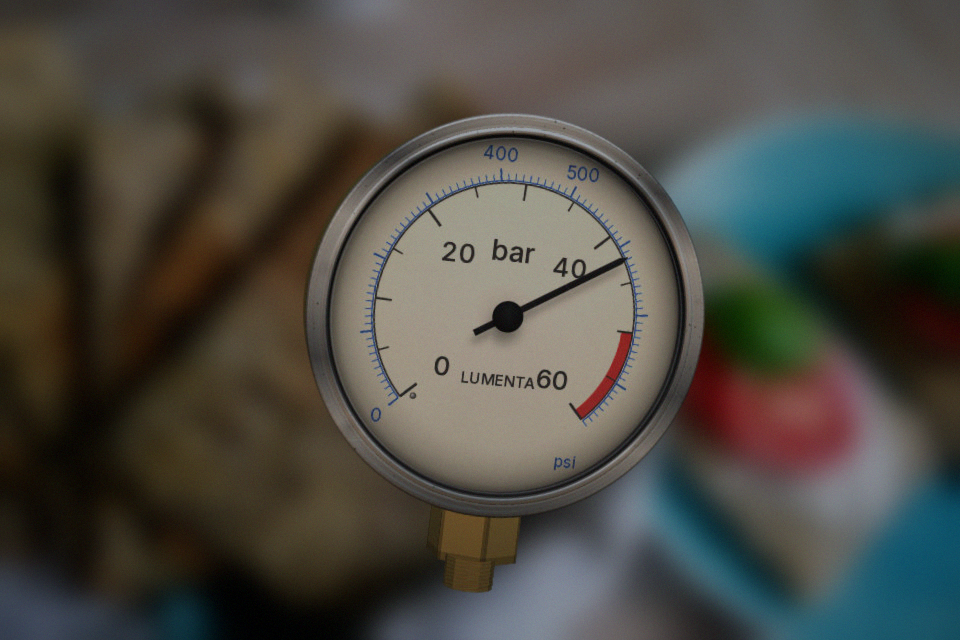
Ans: bar 42.5
